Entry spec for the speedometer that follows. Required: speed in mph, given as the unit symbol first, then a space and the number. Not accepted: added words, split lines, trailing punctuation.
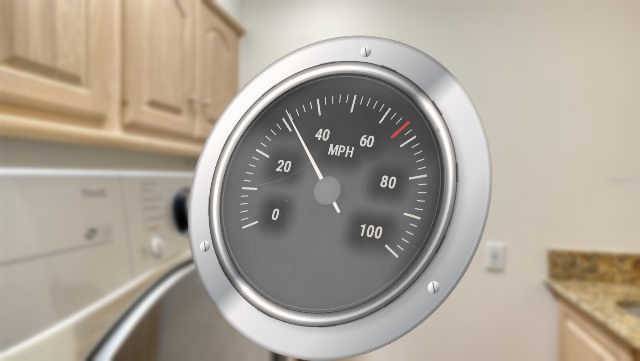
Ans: mph 32
